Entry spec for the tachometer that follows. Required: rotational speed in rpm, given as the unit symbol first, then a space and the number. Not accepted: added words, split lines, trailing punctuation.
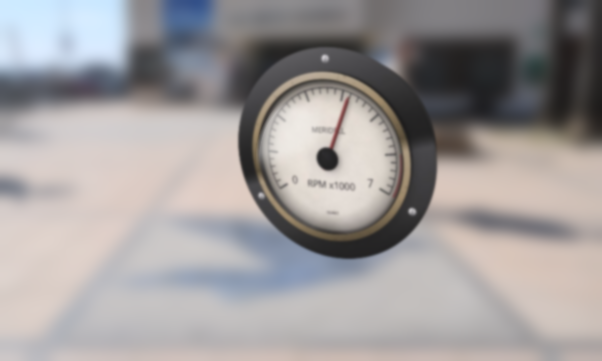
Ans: rpm 4200
